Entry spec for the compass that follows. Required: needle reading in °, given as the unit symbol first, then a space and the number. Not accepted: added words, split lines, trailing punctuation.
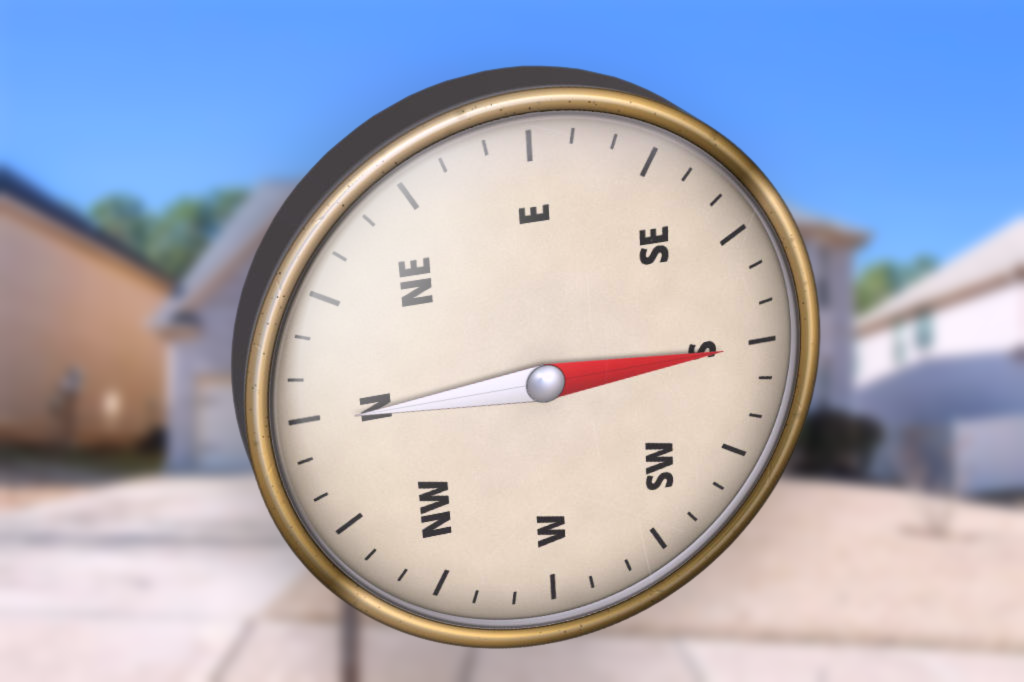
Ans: ° 180
